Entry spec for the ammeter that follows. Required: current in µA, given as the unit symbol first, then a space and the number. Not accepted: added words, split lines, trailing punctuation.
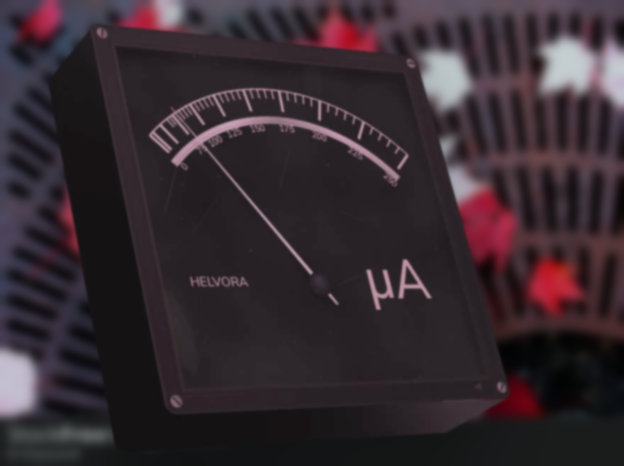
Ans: µA 75
